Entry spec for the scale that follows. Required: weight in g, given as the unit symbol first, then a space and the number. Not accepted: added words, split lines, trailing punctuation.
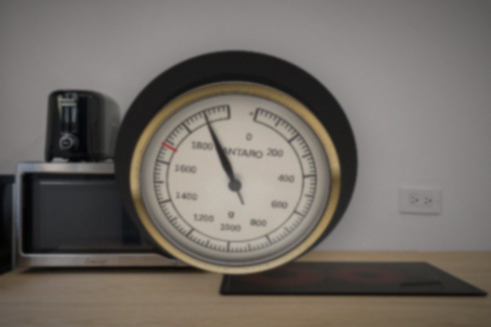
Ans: g 1900
